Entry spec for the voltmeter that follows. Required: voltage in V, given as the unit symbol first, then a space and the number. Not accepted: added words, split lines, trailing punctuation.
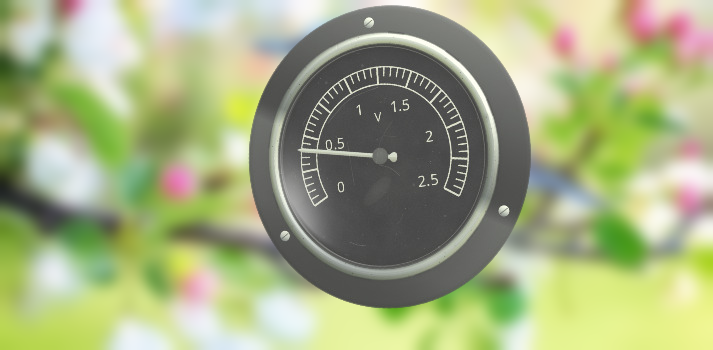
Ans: V 0.4
